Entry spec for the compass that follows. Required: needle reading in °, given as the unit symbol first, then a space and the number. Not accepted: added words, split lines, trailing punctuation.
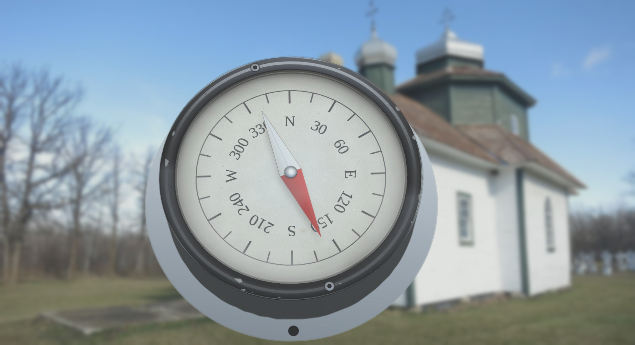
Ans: ° 157.5
